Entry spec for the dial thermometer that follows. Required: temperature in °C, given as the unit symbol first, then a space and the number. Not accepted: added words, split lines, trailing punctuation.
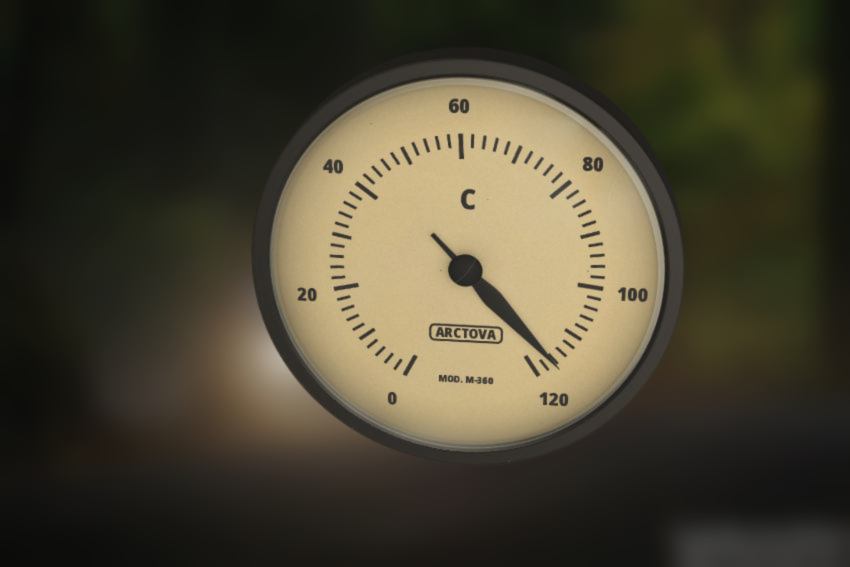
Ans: °C 116
